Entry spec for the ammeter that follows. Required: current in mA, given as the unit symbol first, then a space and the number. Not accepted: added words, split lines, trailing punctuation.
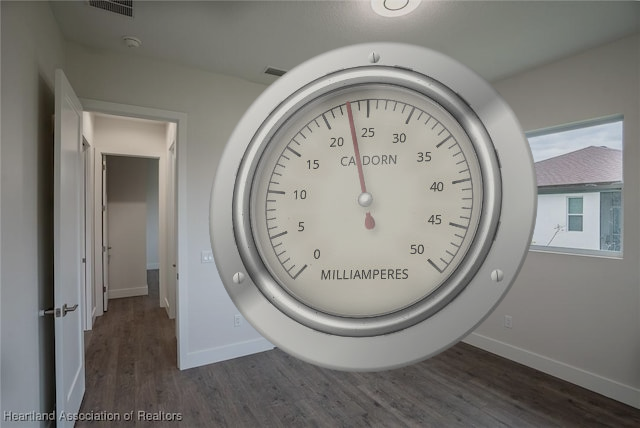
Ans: mA 23
